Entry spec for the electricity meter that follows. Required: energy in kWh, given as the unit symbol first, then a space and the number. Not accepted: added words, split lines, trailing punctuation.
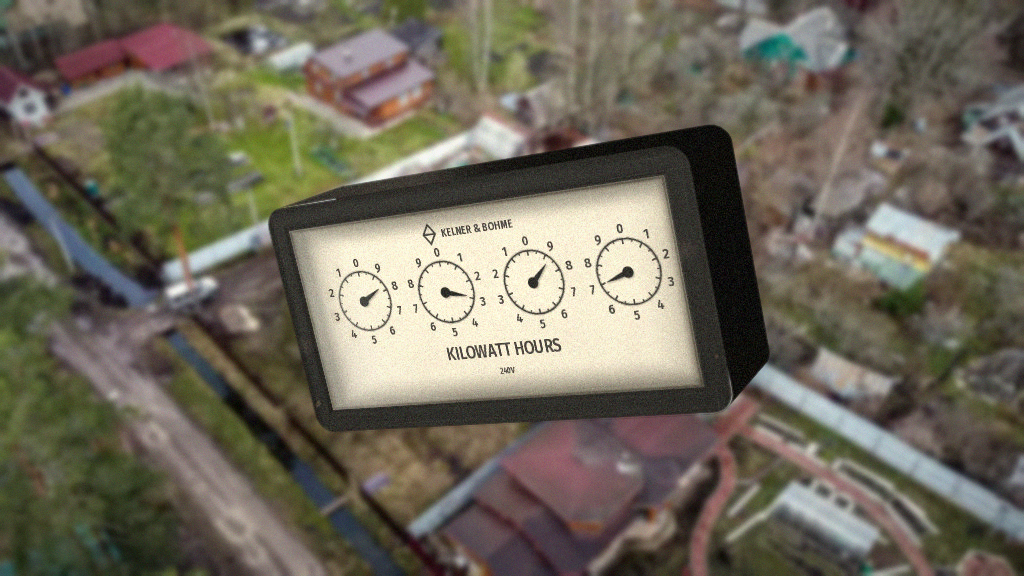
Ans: kWh 8287
